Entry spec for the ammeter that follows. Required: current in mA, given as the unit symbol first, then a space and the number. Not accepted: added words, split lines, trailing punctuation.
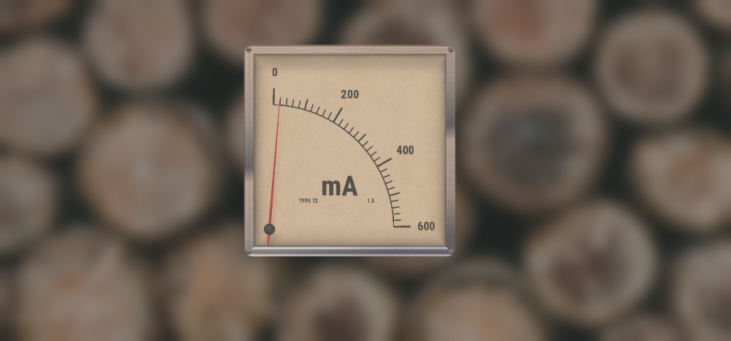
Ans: mA 20
